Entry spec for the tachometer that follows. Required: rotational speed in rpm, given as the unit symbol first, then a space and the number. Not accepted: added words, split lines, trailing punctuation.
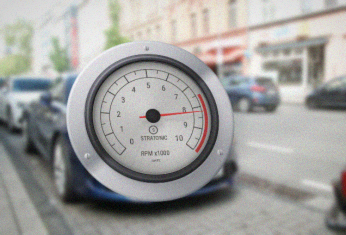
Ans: rpm 8250
